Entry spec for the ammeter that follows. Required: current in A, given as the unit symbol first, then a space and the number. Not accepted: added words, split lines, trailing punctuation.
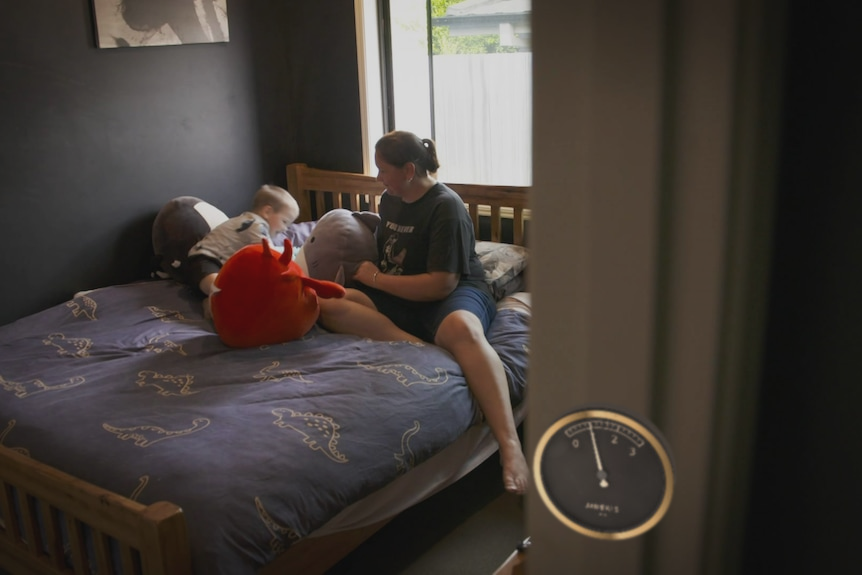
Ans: A 1
